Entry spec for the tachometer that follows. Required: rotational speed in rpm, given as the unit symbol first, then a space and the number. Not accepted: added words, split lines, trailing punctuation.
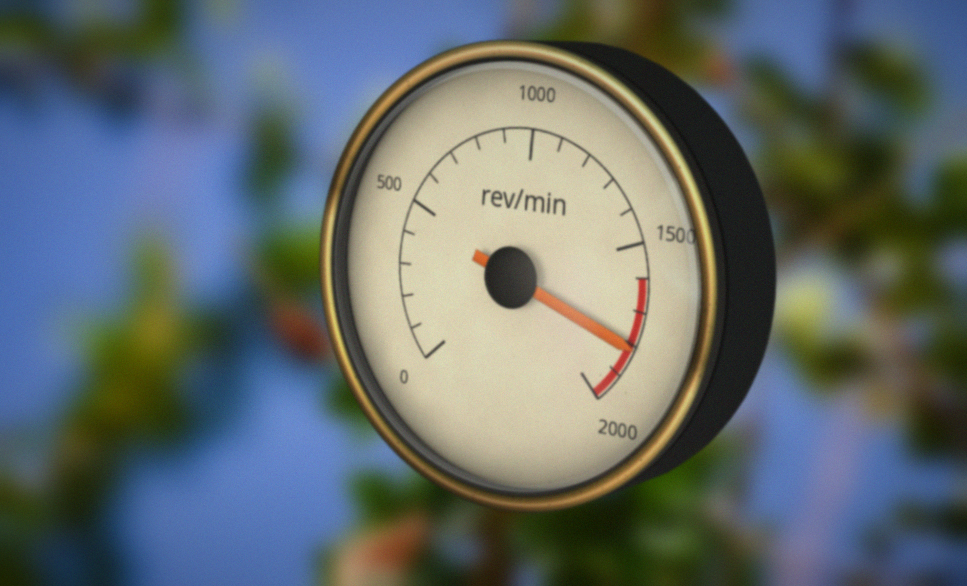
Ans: rpm 1800
